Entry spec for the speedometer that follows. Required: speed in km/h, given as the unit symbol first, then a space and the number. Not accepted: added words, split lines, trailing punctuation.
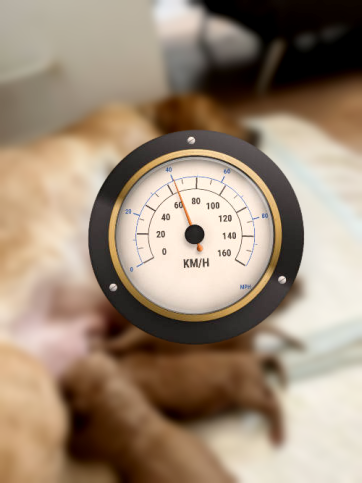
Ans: km/h 65
